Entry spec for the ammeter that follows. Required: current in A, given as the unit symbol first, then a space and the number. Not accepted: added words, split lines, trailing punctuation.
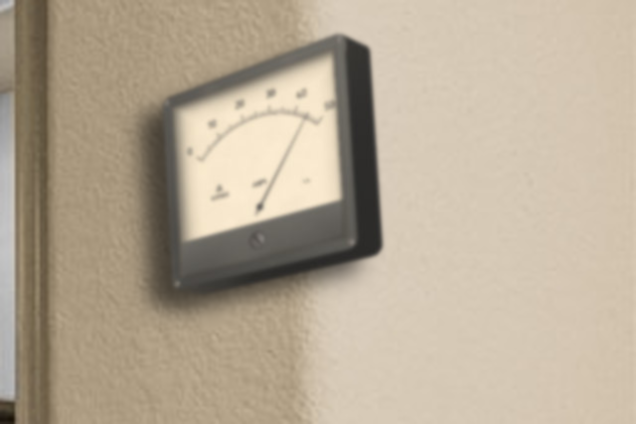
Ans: A 45
